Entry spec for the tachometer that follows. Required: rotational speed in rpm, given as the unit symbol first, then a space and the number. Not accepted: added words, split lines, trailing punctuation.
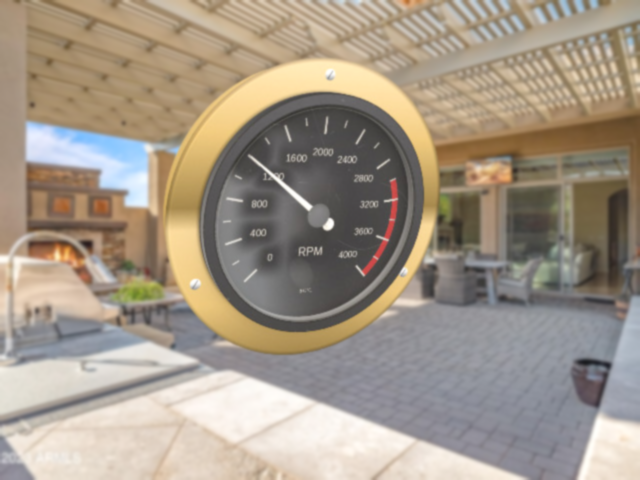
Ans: rpm 1200
